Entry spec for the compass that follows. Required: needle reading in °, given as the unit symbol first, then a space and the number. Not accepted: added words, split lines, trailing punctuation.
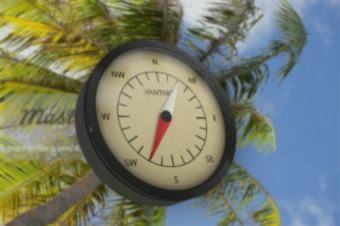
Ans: ° 210
